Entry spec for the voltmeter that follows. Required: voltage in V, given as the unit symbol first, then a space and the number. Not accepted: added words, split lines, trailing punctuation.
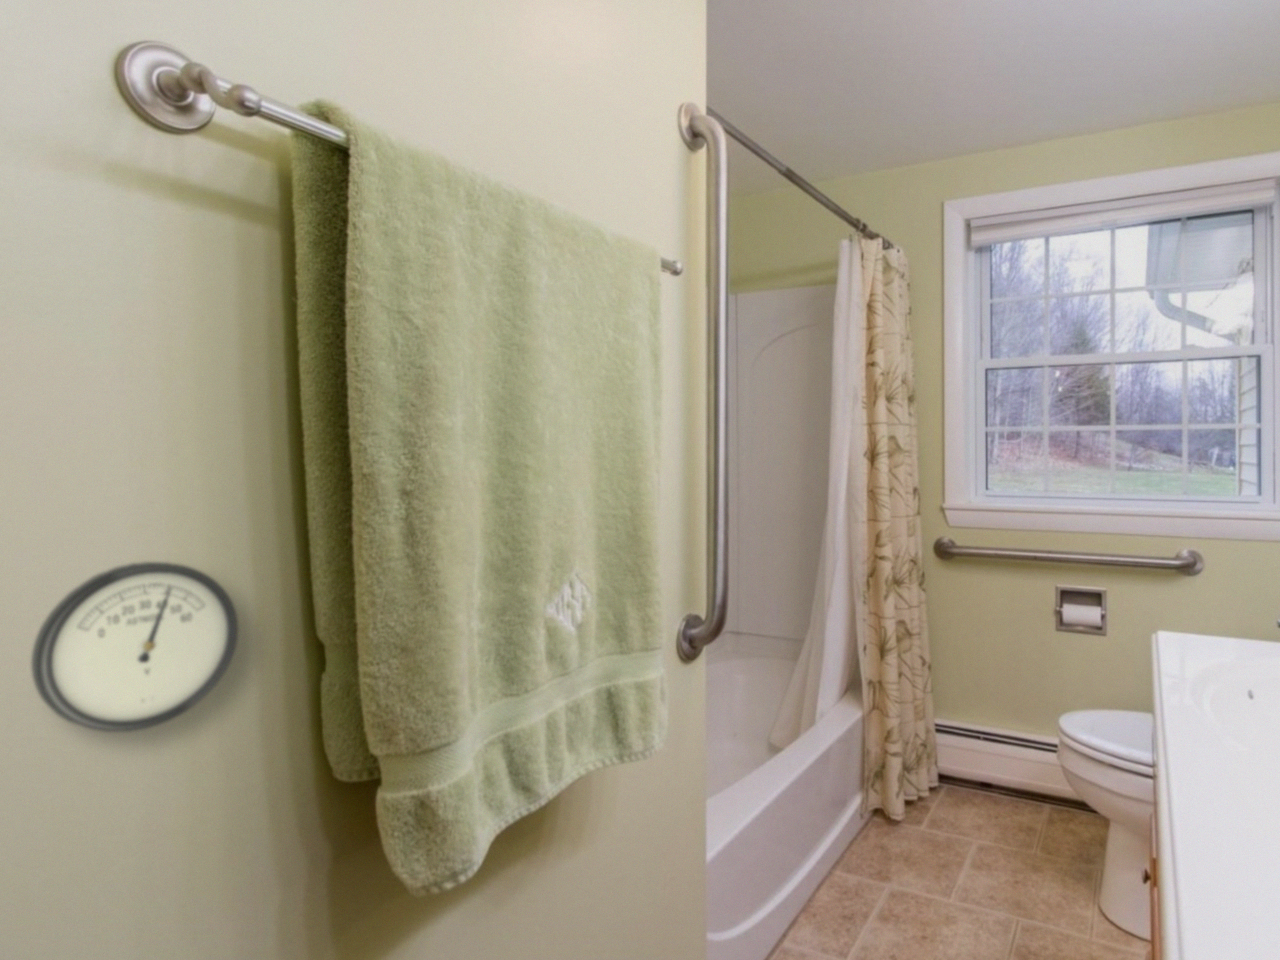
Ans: V 40
